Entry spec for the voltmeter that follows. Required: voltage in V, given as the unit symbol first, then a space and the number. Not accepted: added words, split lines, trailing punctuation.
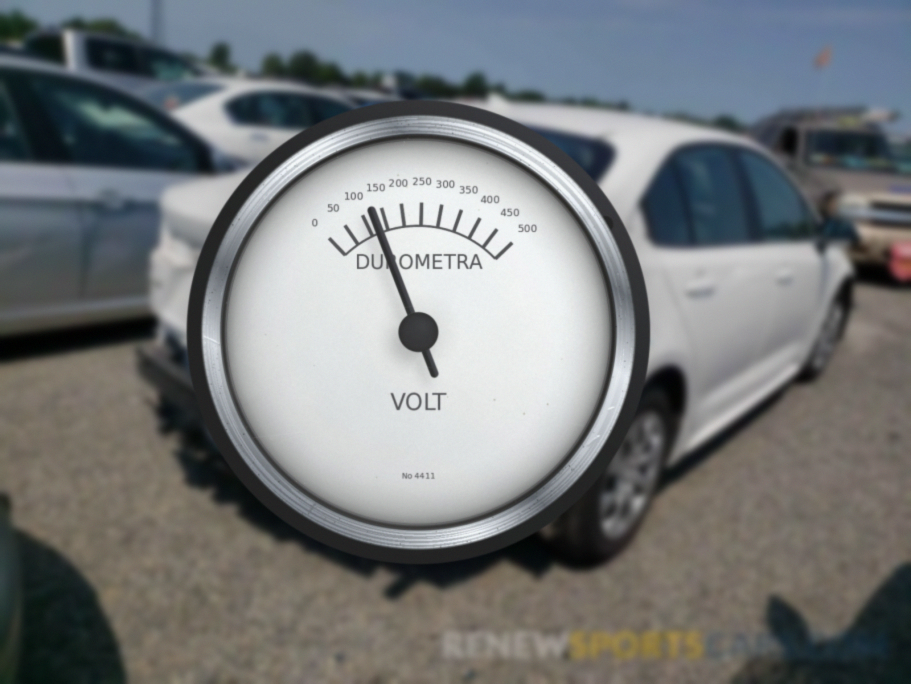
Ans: V 125
